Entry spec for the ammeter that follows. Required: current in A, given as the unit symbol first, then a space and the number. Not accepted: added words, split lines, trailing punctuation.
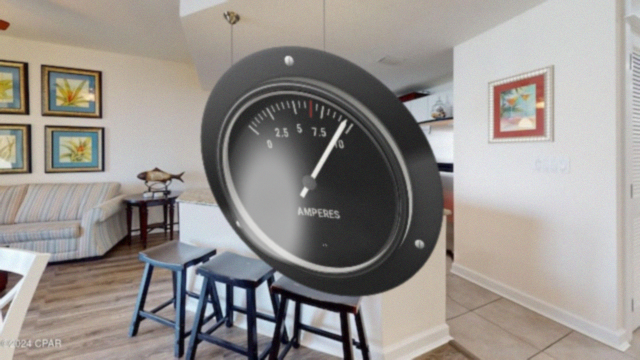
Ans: A 9.5
